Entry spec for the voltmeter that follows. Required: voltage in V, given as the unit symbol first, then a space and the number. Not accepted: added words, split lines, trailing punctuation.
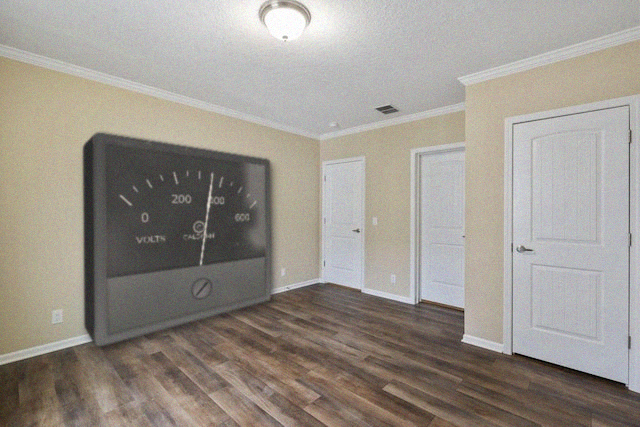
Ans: V 350
